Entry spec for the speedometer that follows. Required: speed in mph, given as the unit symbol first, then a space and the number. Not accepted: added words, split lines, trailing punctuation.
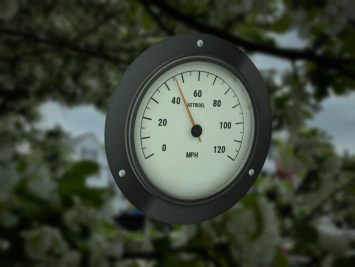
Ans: mph 45
